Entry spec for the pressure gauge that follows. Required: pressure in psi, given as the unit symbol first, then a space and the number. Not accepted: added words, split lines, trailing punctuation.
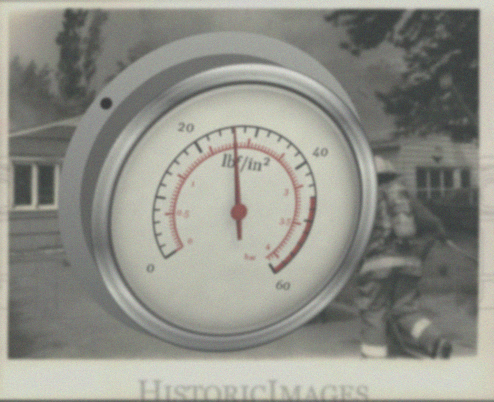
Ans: psi 26
